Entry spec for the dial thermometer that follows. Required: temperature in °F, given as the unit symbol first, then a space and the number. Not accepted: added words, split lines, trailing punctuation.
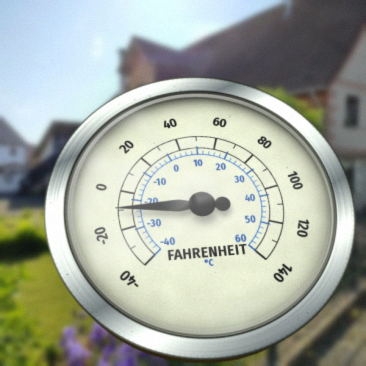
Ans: °F -10
